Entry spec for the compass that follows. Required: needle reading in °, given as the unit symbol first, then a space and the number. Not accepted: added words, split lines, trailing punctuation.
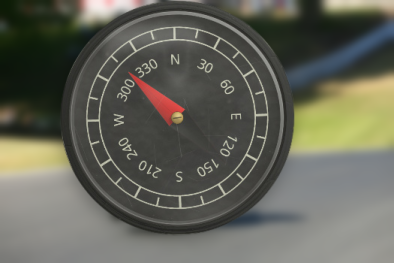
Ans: ° 315
